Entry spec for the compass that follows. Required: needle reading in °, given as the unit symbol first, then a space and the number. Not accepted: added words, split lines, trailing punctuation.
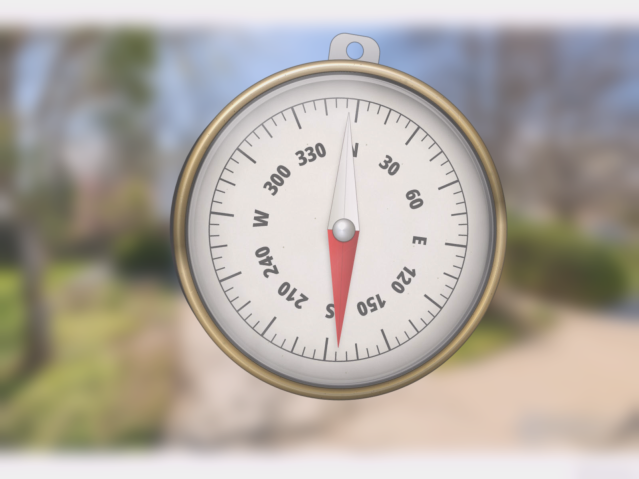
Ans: ° 175
